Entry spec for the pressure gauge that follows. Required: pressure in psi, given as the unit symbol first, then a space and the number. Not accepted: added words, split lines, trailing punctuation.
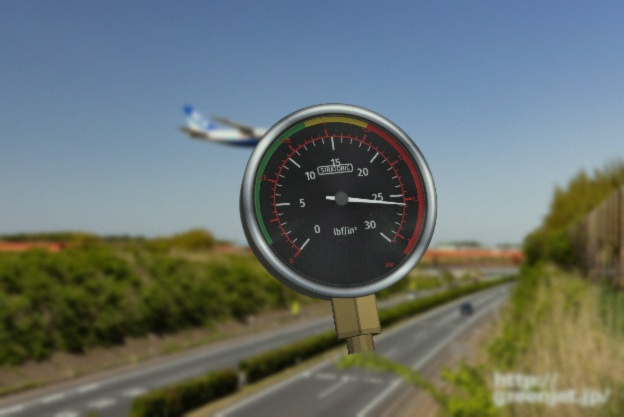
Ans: psi 26
